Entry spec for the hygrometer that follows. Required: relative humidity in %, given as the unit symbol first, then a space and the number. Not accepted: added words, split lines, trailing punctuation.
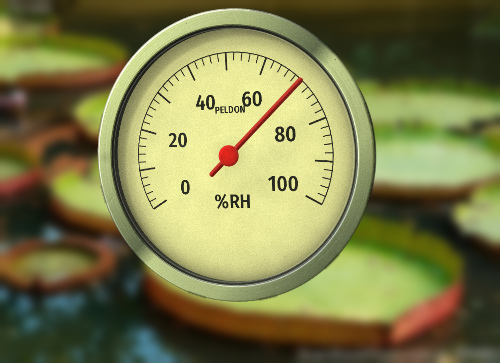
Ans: % 70
